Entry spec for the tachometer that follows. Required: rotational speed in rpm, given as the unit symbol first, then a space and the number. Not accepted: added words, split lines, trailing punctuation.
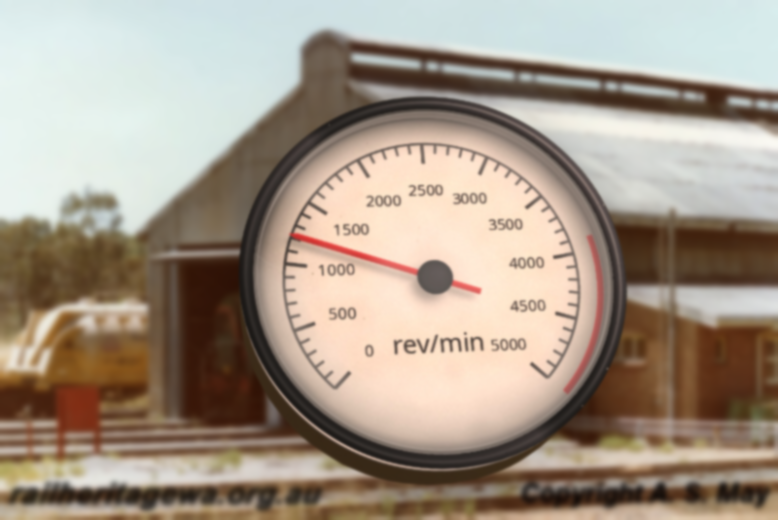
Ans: rpm 1200
